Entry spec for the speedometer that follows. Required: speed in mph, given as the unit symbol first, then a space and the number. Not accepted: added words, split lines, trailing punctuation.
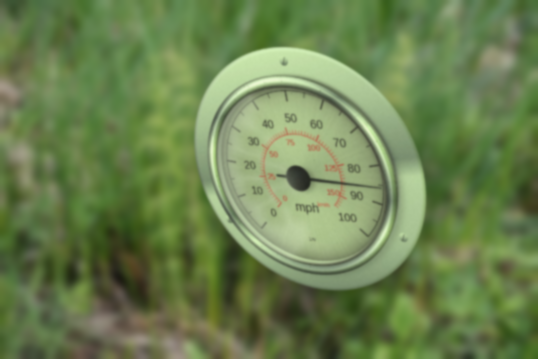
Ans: mph 85
